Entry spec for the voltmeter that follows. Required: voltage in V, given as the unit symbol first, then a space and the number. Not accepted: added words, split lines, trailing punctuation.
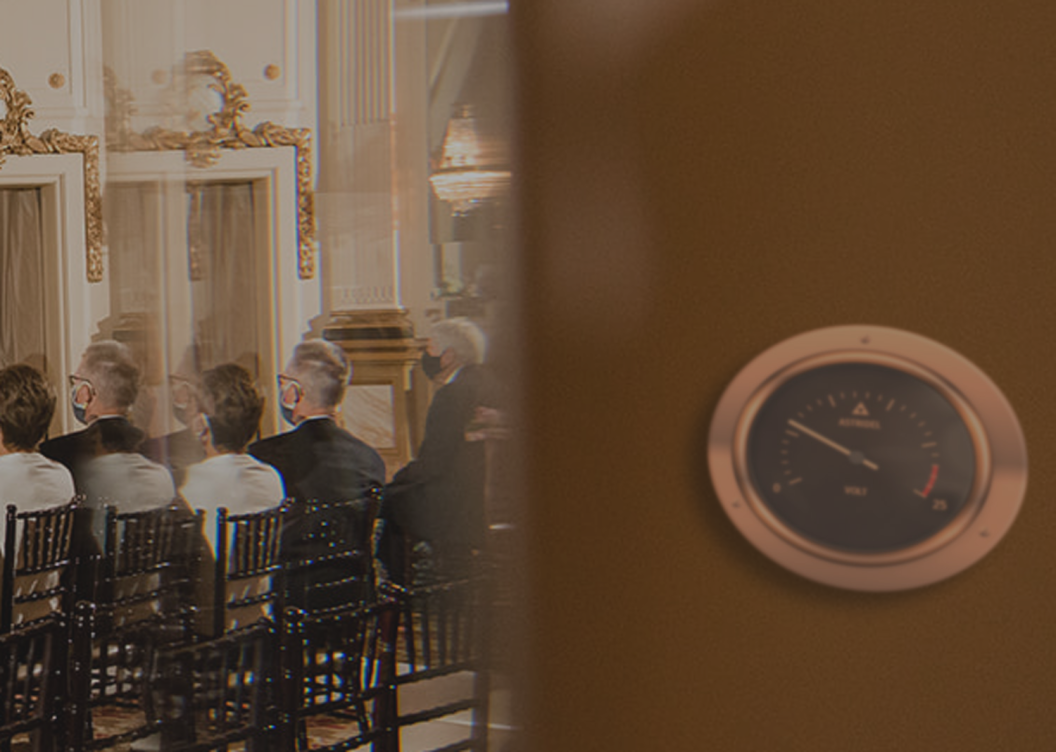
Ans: V 6
